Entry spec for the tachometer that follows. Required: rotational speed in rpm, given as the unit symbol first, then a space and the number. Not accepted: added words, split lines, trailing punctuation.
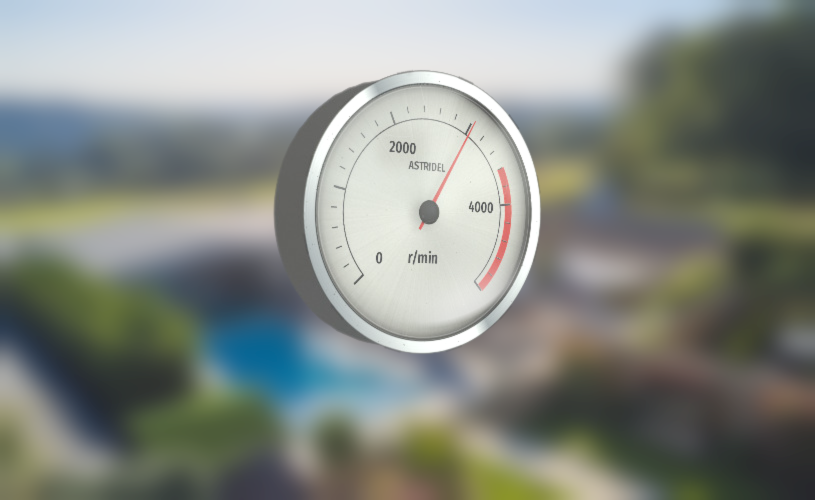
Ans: rpm 3000
